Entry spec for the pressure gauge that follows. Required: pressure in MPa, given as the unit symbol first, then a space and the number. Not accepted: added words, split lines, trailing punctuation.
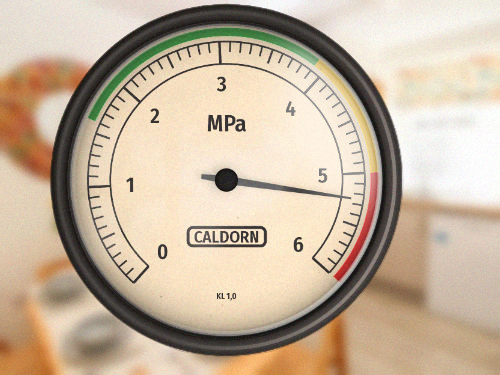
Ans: MPa 5.25
